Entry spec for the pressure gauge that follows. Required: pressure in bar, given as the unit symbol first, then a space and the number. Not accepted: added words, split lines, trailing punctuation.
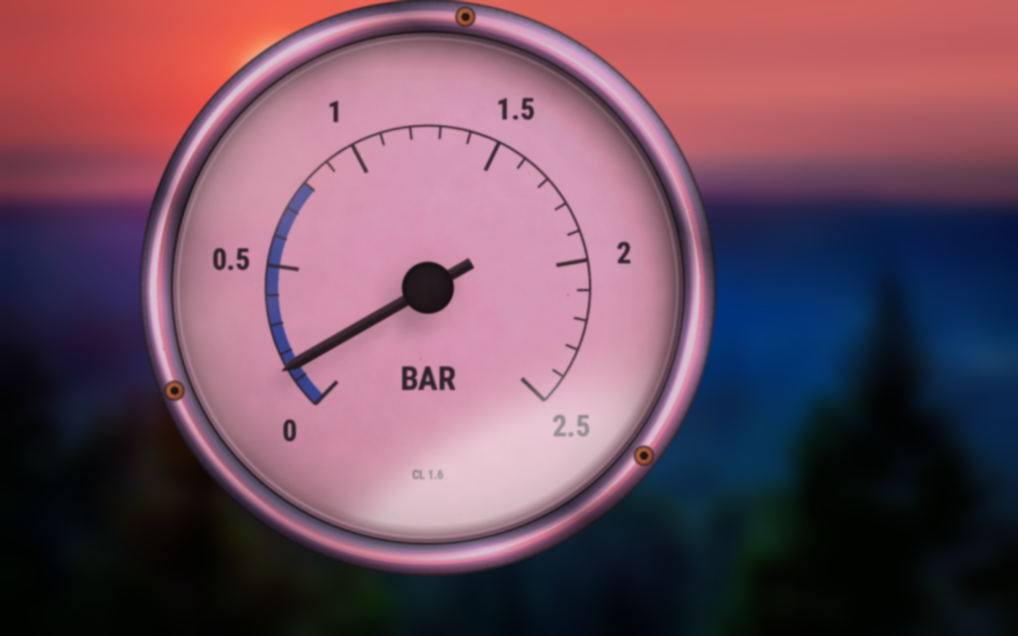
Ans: bar 0.15
